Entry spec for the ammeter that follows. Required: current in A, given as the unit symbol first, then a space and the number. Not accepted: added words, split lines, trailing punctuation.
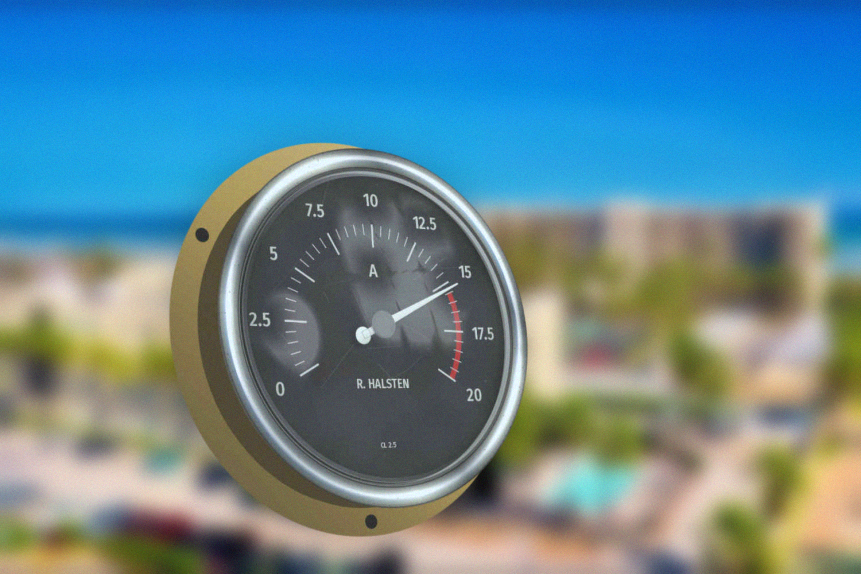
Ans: A 15.25
